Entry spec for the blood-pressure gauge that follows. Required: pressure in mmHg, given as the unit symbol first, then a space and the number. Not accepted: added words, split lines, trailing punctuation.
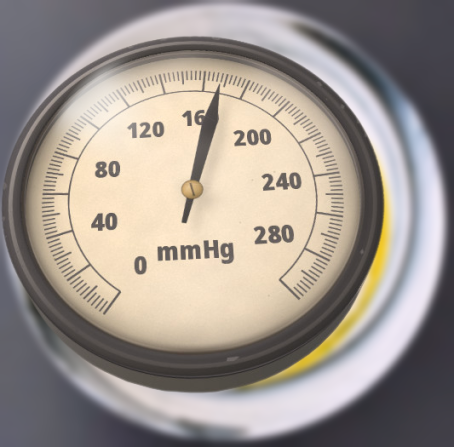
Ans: mmHg 168
